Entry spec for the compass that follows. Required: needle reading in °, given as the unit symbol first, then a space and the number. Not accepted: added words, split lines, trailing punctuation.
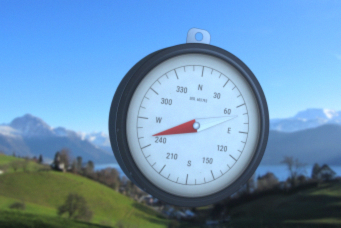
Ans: ° 250
